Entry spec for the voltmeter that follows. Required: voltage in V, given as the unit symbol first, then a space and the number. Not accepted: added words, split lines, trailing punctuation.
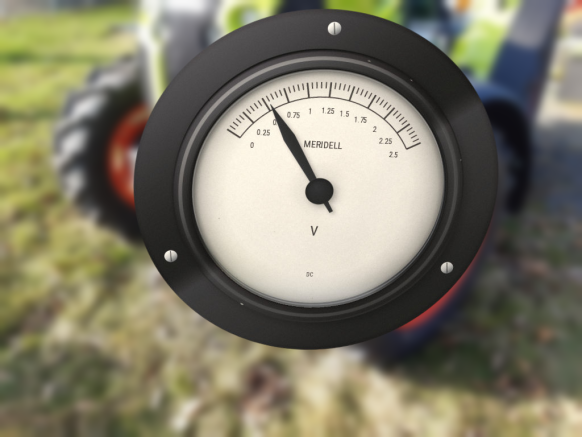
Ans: V 0.55
